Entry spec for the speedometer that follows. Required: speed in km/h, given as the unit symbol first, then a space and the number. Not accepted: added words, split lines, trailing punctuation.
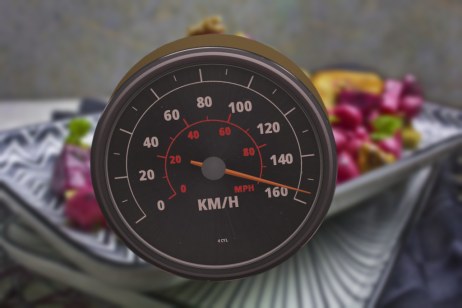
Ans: km/h 155
